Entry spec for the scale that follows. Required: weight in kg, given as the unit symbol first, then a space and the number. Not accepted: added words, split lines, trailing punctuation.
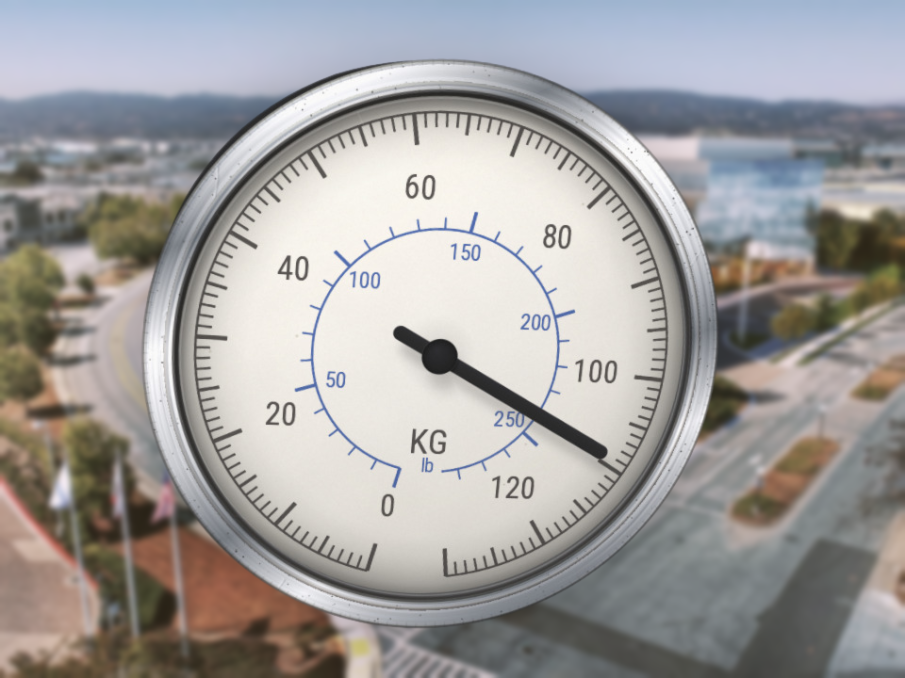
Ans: kg 109
